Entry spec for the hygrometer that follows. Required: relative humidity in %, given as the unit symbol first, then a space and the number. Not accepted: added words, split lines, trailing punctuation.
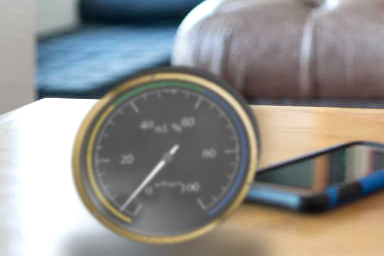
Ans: % 4
